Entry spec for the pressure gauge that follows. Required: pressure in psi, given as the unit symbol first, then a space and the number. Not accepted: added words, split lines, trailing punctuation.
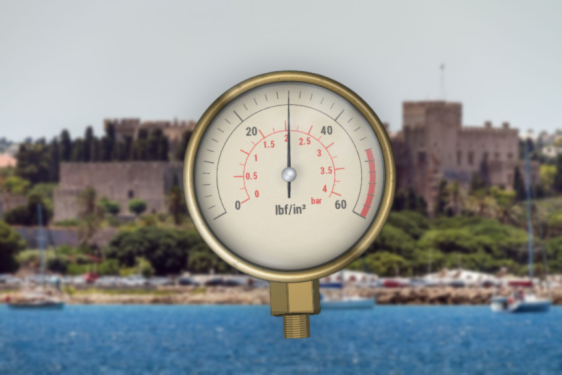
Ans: psi 30
